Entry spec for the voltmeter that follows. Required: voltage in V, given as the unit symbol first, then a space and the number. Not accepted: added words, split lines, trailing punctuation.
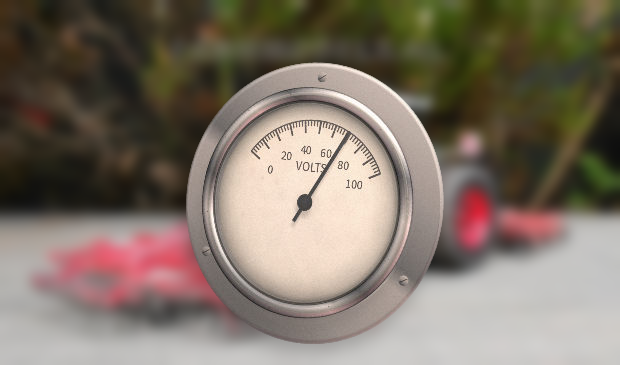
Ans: V 70
